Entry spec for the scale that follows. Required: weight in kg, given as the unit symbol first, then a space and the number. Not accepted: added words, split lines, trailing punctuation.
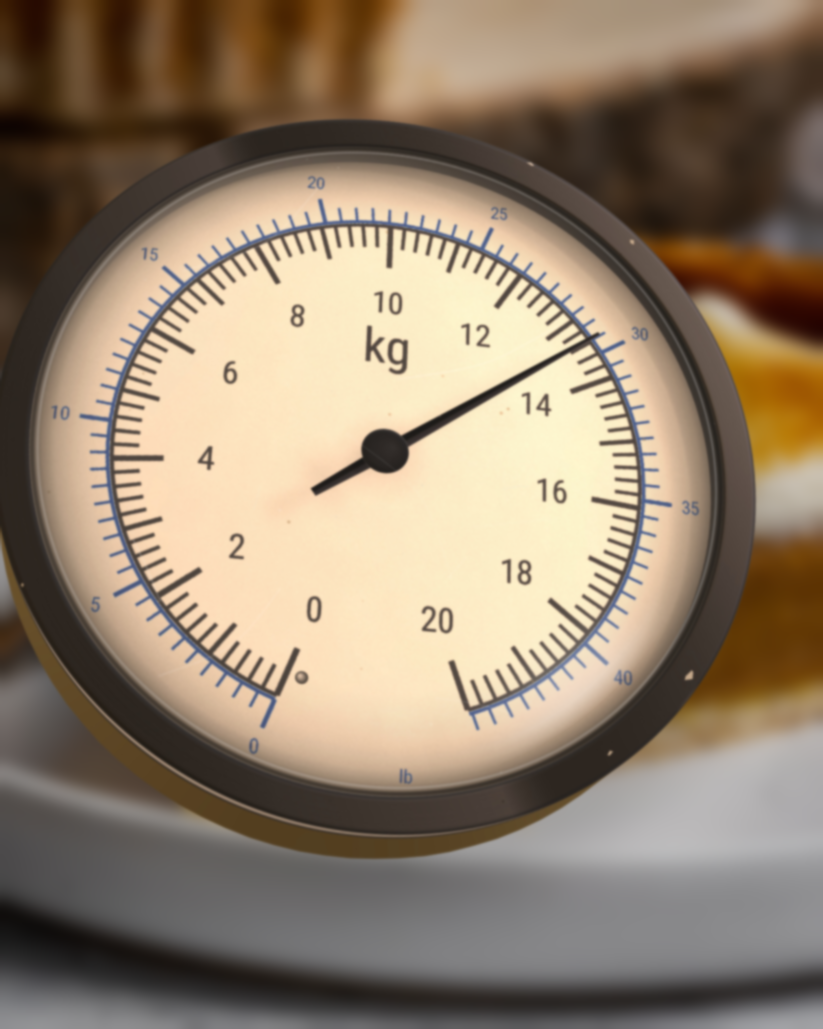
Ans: kg 13.4
